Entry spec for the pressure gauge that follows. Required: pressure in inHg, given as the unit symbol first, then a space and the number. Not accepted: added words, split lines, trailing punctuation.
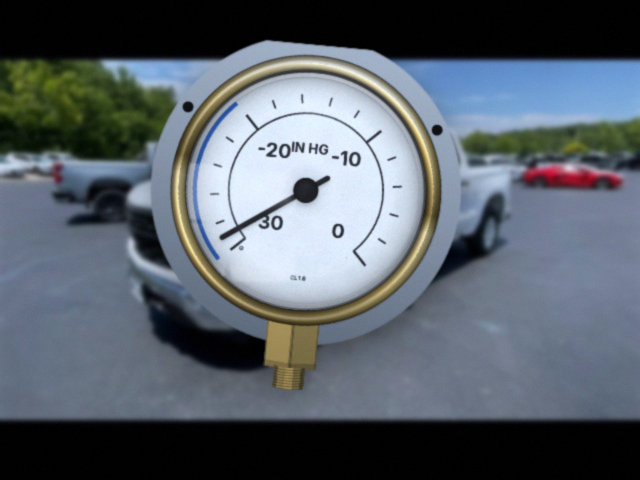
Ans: inHg -29
